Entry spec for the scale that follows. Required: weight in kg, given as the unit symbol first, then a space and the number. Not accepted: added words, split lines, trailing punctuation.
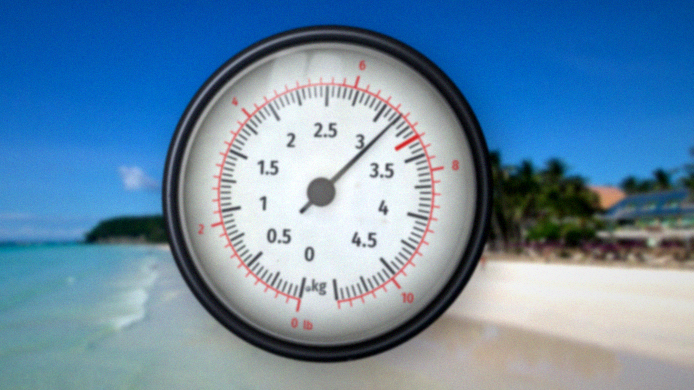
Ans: kg 3.15
